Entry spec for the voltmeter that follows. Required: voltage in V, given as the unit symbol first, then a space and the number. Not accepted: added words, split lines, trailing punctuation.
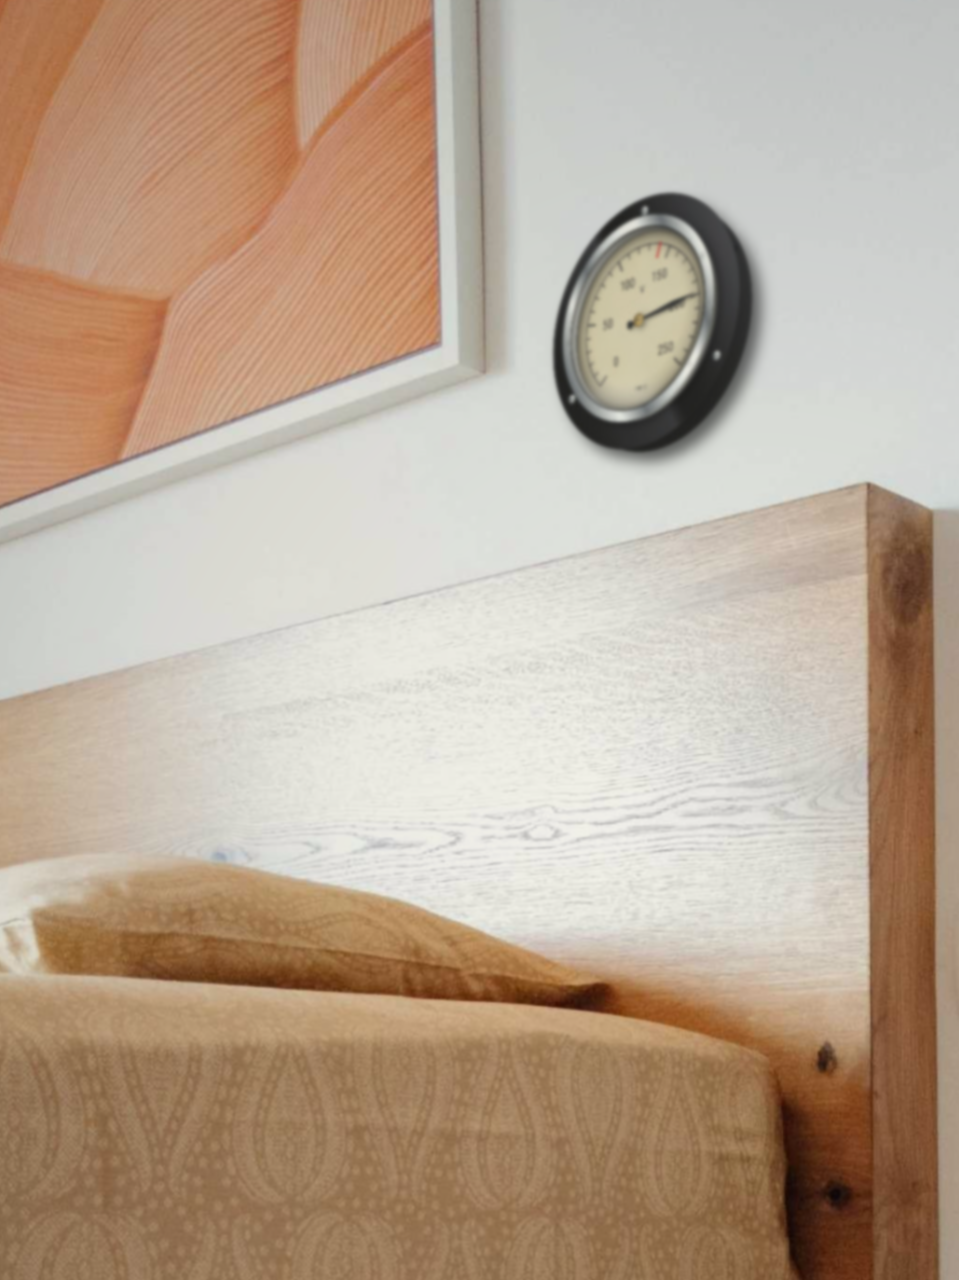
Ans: V 200
